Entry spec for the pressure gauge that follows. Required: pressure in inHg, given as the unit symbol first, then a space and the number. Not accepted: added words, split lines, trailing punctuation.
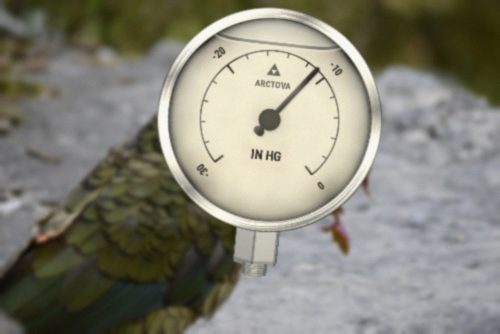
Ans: inHg -11
